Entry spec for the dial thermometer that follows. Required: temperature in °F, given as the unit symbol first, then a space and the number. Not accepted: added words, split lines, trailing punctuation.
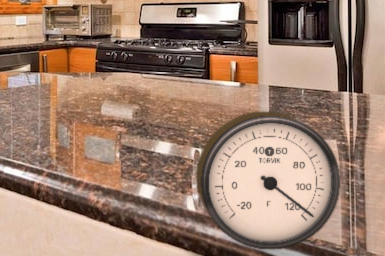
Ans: °F 116
